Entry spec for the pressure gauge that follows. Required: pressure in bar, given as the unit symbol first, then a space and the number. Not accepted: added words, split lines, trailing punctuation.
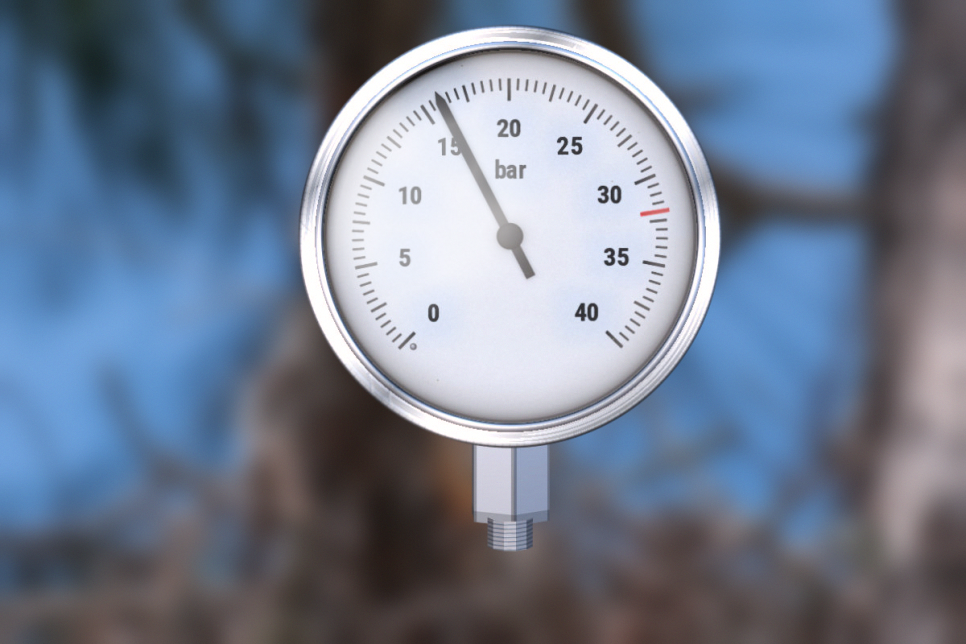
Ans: bar 16
